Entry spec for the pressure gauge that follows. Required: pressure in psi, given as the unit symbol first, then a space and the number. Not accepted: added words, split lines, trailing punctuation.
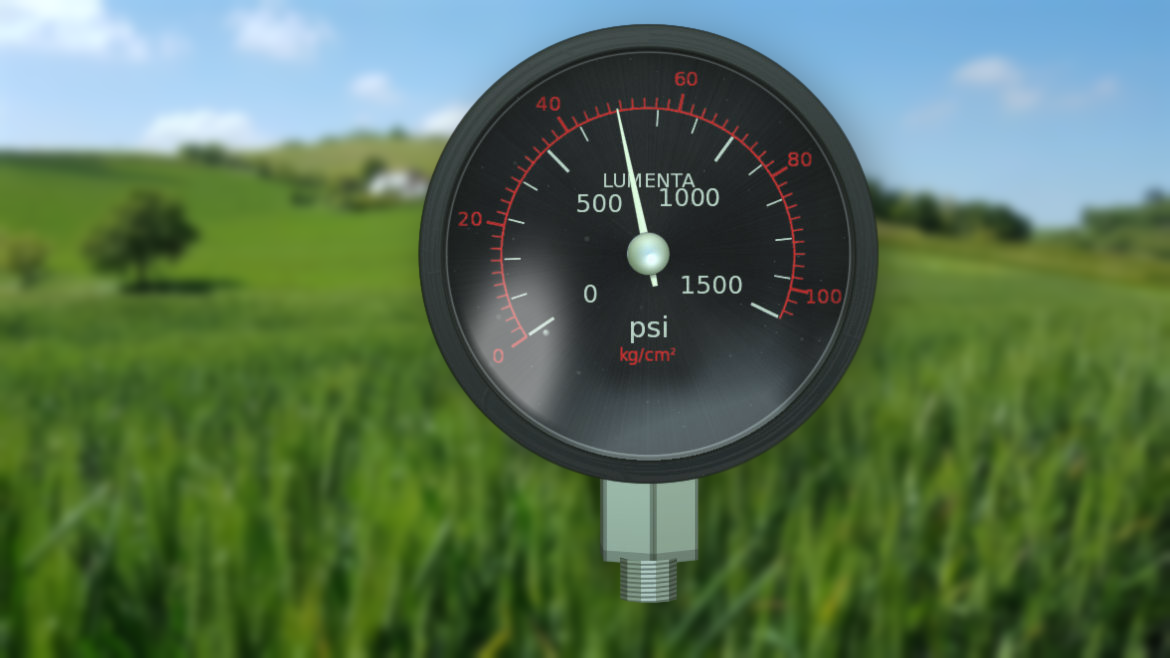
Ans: psi 700
